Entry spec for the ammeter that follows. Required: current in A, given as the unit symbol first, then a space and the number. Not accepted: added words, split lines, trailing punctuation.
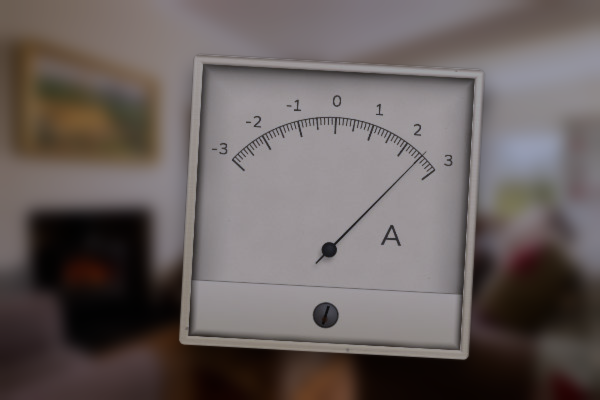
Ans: A 2.5
